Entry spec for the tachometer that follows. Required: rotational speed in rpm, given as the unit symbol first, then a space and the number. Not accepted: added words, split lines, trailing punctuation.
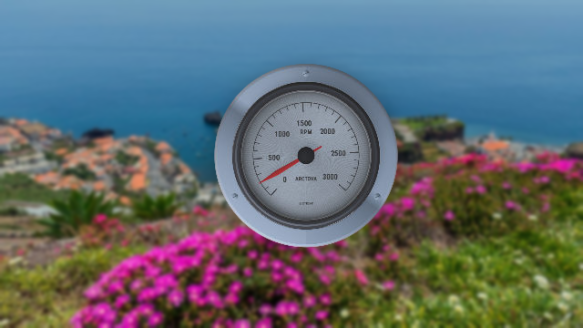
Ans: rpm 200
